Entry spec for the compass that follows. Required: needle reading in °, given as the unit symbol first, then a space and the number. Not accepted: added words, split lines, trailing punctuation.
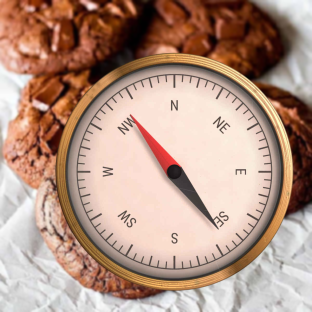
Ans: ° 322.5
